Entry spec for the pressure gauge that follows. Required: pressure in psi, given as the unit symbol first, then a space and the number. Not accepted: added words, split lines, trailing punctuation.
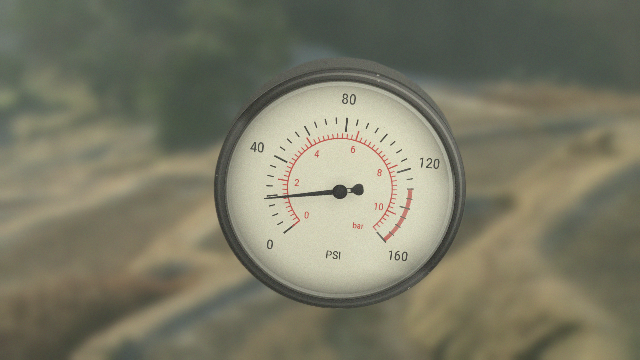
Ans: psi 20
